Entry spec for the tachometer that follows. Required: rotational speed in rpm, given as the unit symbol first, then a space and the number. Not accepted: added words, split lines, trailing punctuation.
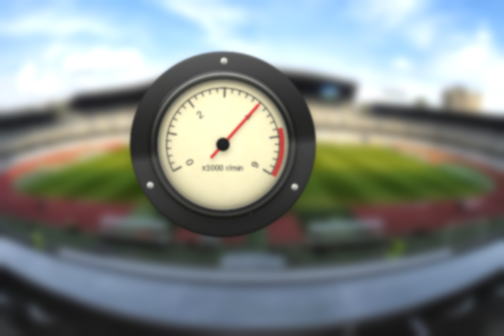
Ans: rpm 4000
